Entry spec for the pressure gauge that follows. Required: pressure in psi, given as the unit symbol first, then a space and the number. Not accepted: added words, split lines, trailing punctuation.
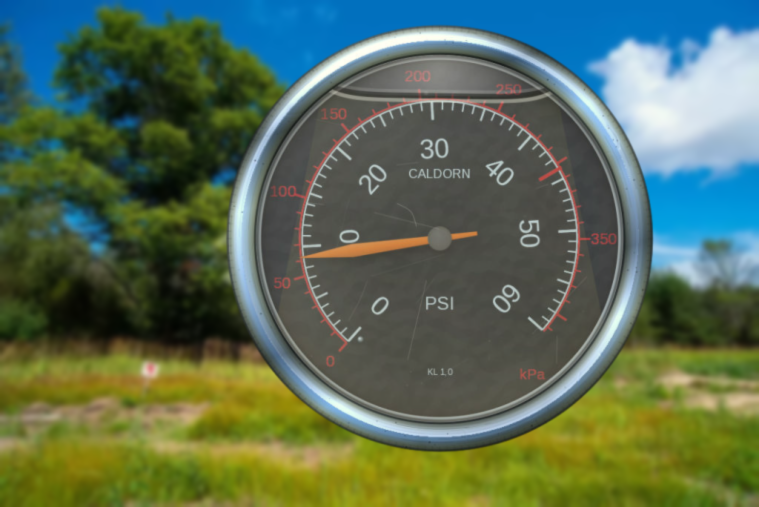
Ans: psi 9
